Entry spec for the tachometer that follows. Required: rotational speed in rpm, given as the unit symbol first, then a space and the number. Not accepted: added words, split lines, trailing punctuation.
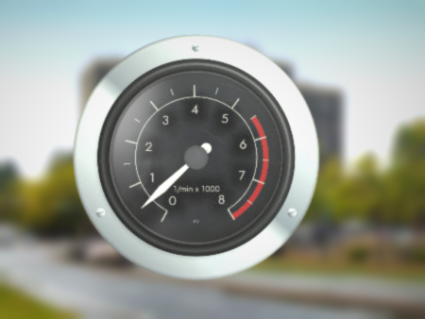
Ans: rpm 500
